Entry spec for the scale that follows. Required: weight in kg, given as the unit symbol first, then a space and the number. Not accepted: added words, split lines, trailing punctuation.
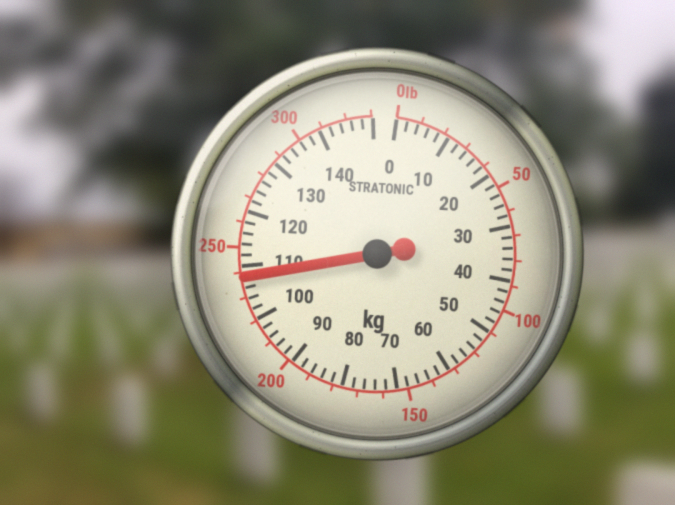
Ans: kg 108
